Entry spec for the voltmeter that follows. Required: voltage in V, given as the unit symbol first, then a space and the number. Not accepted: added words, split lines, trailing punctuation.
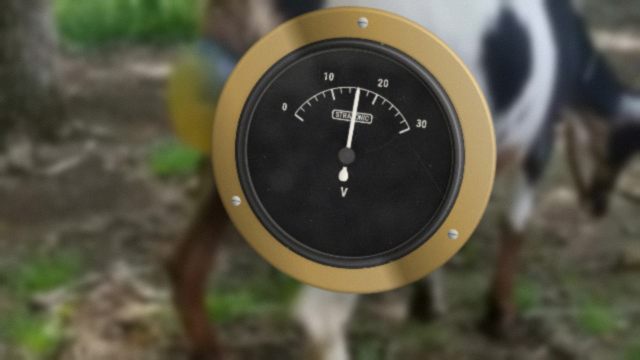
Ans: V 16
